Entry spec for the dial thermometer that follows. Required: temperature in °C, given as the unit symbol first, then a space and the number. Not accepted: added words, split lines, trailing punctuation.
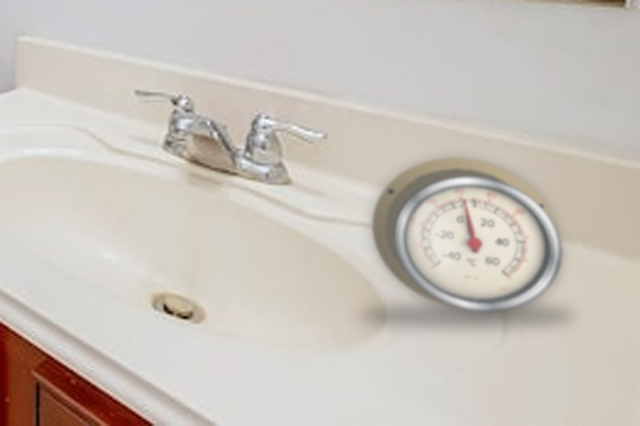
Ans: °C 5
